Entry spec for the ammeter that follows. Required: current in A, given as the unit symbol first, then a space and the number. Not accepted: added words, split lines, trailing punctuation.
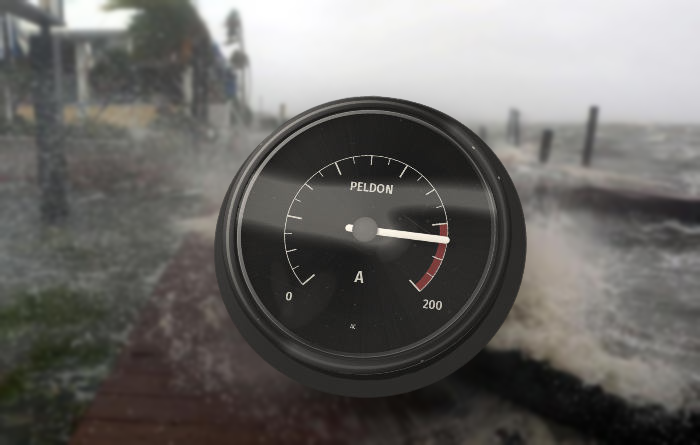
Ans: A 170
